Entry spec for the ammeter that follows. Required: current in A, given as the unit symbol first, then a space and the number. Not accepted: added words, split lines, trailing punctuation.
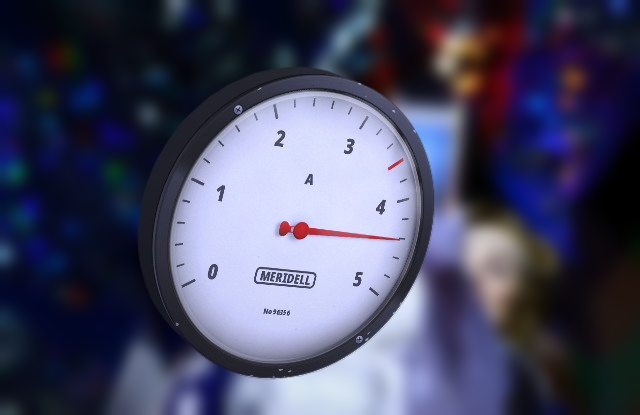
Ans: A 4.4
